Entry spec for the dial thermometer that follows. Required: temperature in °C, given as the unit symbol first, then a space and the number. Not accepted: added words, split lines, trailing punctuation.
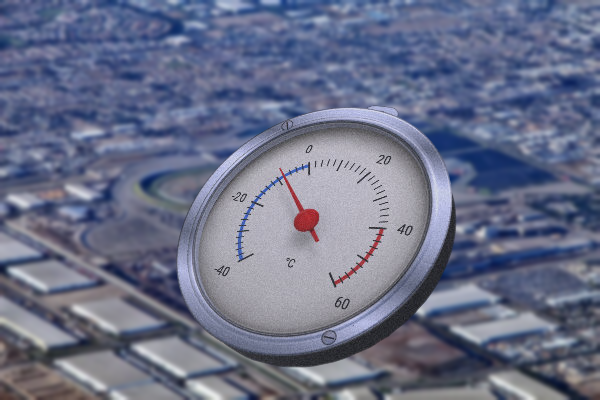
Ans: °C -8
